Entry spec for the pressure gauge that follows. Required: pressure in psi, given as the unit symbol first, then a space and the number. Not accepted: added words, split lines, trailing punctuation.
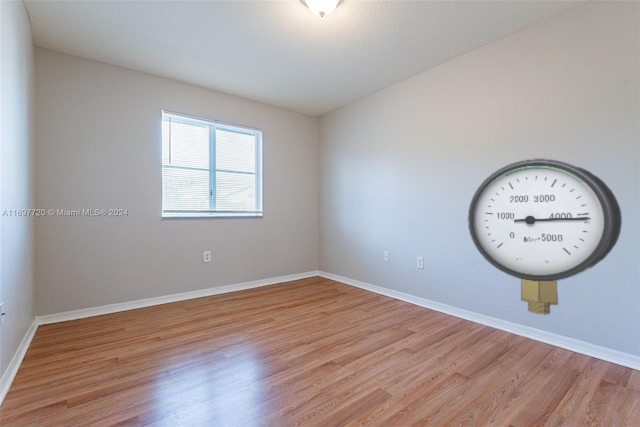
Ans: psi 4100
